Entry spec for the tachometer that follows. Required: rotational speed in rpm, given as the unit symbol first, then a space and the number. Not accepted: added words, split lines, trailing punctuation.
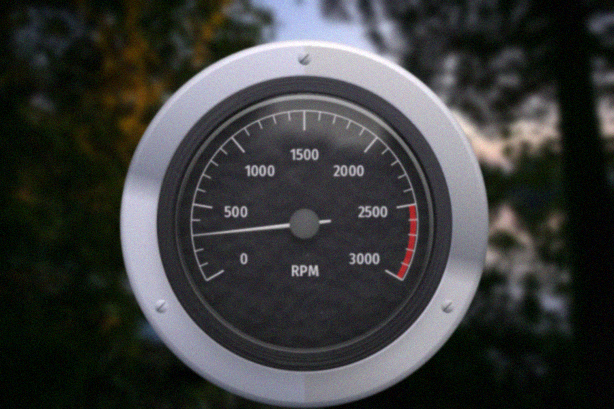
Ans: rpm 300
